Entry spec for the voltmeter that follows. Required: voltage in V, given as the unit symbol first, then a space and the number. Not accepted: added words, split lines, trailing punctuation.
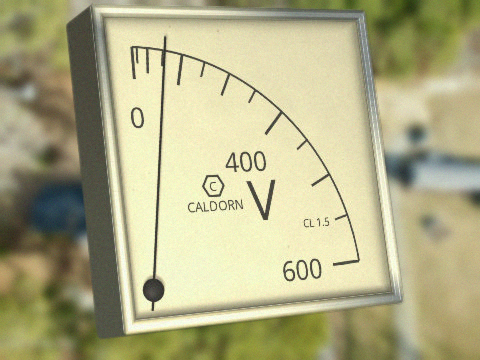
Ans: V 150
